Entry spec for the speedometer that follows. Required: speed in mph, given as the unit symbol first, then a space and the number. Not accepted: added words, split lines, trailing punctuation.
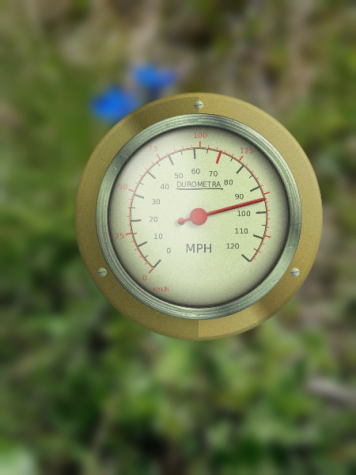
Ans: mph 95
